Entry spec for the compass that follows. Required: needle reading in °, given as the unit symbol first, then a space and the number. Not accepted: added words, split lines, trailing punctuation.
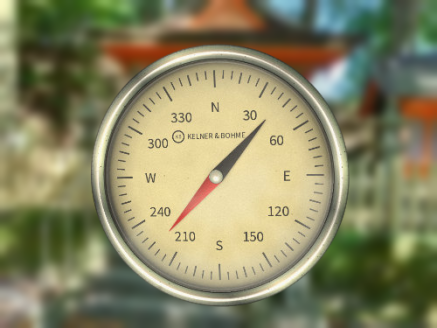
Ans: ° 222.5
